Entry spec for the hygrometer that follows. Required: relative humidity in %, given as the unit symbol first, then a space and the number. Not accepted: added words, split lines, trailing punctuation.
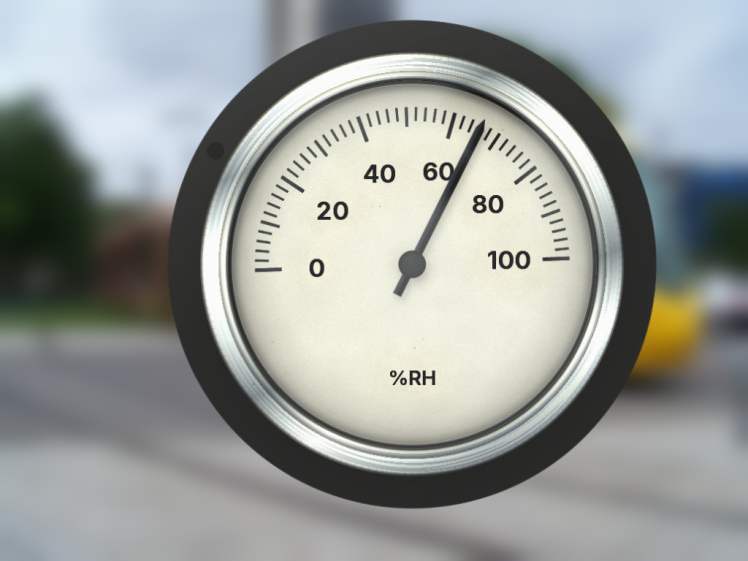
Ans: % 66
